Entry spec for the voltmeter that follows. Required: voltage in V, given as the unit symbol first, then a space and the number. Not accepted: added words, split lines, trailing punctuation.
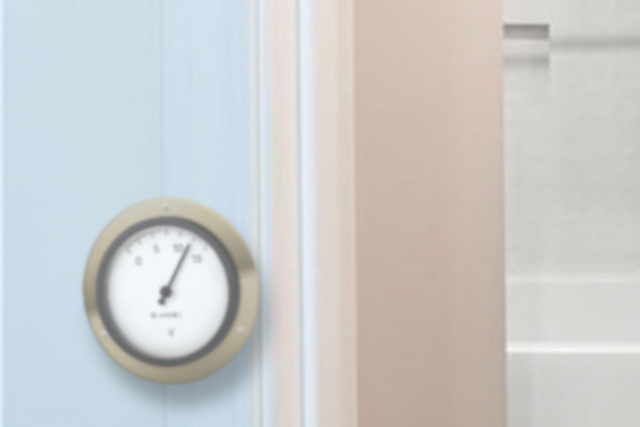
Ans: V 12.5
